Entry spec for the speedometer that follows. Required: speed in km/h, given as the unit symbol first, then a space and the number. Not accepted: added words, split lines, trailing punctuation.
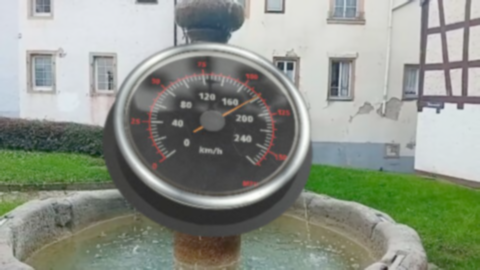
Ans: km/h 180
